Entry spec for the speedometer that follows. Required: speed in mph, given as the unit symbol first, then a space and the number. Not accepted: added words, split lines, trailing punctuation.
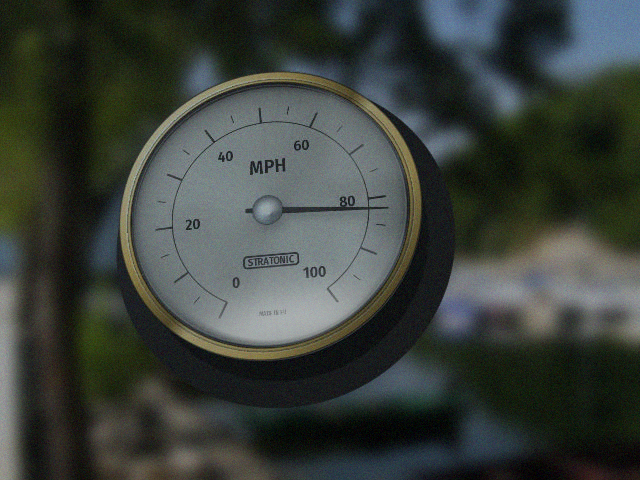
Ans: mph 82.5
